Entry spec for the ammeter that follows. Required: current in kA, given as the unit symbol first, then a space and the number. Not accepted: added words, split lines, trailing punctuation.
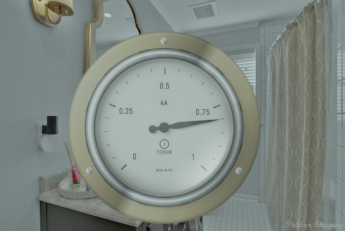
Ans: kA 0.8
